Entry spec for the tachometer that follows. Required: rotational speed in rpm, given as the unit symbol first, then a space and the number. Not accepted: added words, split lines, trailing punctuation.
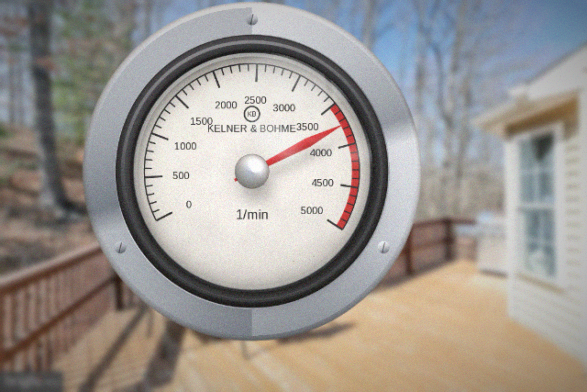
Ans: rpm 3750
